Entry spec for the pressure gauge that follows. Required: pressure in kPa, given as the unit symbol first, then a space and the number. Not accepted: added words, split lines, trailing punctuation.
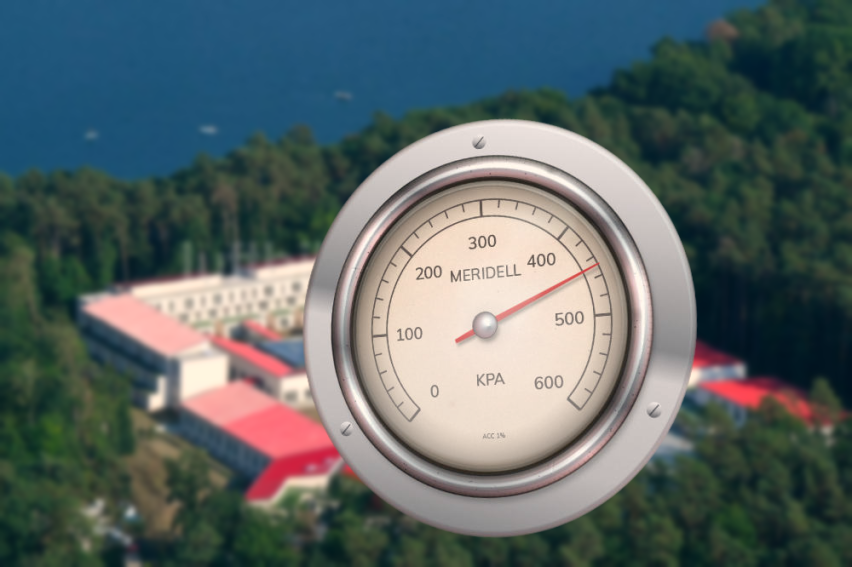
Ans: kPa 450
